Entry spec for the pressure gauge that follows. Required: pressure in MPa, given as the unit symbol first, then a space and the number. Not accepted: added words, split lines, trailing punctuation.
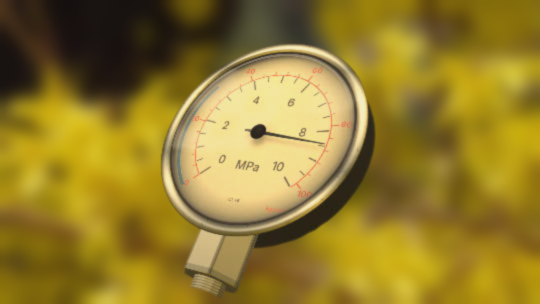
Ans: MPa 8.5
